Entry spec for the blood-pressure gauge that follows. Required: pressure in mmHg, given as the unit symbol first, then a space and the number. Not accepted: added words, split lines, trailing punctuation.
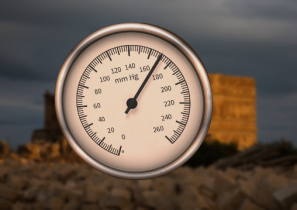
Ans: mmHg 170
